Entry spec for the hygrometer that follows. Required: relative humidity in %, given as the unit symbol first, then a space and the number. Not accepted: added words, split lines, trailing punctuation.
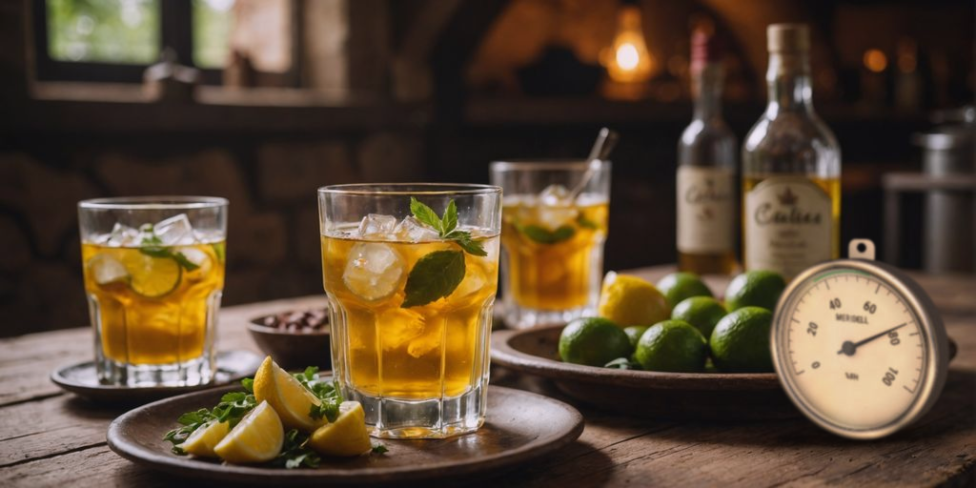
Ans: % 76
